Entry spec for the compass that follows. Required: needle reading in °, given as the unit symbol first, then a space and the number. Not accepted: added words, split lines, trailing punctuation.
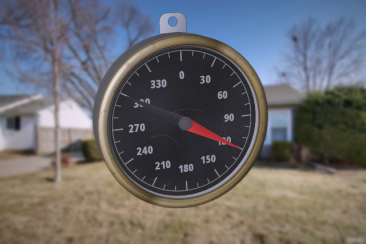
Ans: ° 120
